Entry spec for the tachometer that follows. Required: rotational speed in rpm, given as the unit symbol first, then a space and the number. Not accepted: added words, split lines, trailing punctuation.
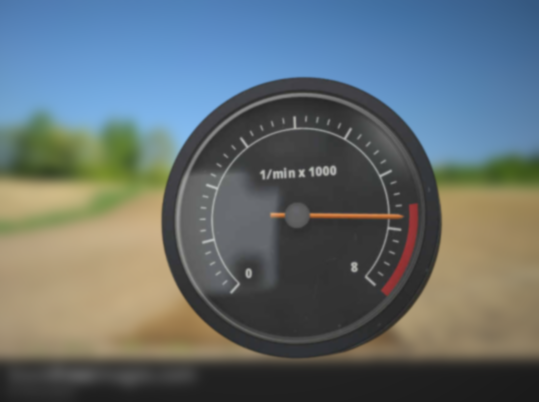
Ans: rpm 6800
